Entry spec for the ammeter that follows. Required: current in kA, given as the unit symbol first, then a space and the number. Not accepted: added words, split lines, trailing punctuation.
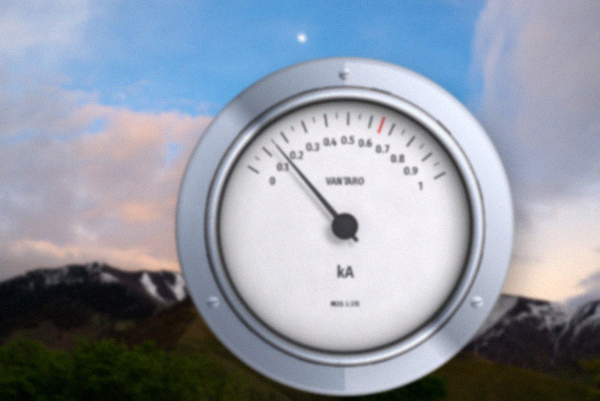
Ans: kA 0.15
